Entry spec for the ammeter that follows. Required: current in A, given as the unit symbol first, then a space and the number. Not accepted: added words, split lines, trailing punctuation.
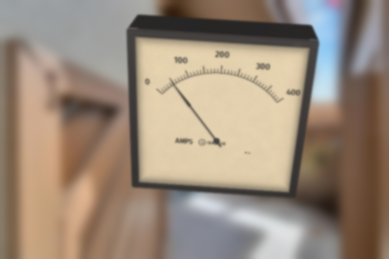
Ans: A 50
